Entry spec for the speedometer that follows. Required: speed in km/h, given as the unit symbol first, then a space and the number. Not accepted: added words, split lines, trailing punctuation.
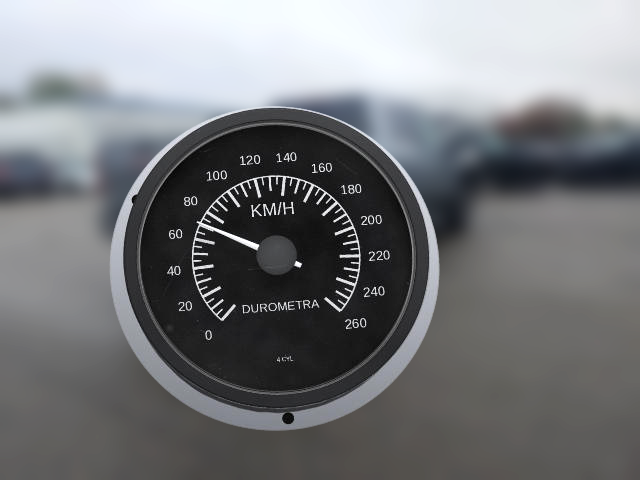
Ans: km/h 70
